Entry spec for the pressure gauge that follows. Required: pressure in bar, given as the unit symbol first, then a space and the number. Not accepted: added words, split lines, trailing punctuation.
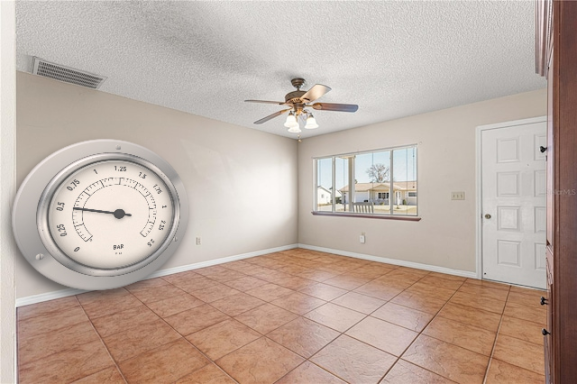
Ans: bar 0.5
